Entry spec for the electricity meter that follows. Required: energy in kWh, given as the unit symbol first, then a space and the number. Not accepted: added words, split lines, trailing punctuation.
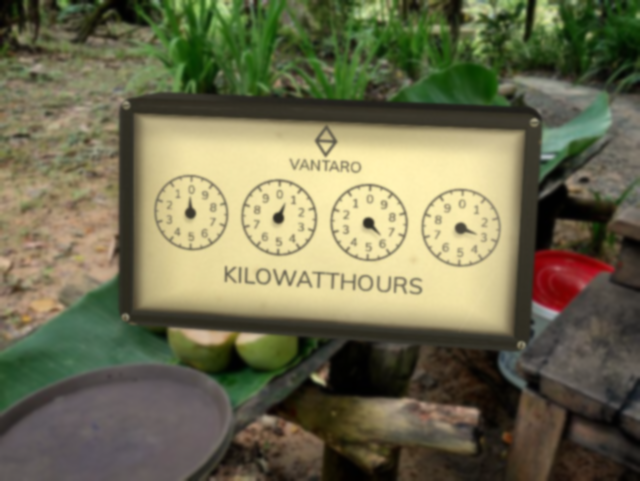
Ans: kWh 63
